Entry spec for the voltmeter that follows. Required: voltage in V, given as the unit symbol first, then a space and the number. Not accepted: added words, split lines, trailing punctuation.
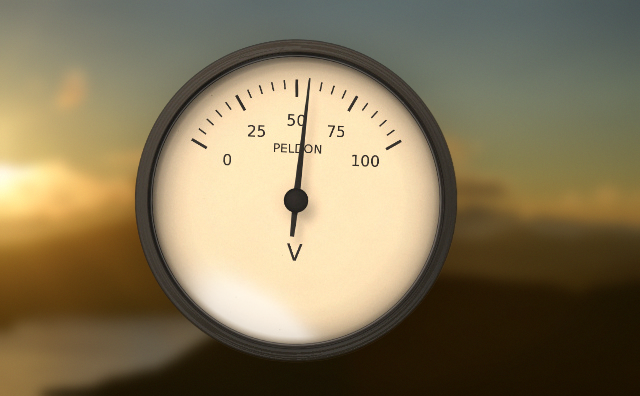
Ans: V 55
